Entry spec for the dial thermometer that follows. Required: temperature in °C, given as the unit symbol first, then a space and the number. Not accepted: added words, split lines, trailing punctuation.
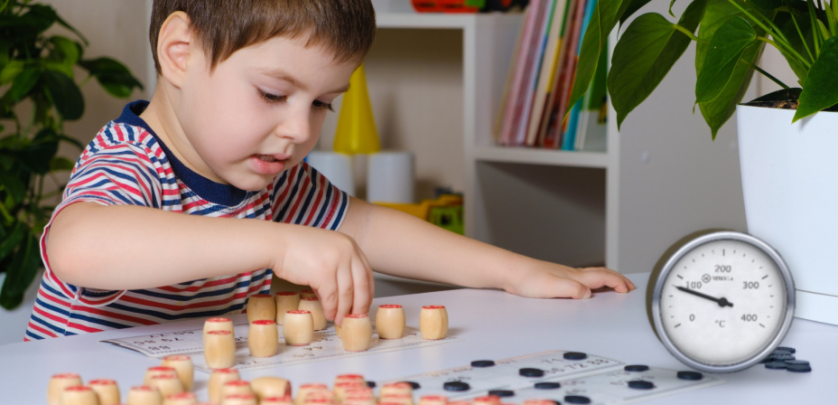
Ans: °C 80
